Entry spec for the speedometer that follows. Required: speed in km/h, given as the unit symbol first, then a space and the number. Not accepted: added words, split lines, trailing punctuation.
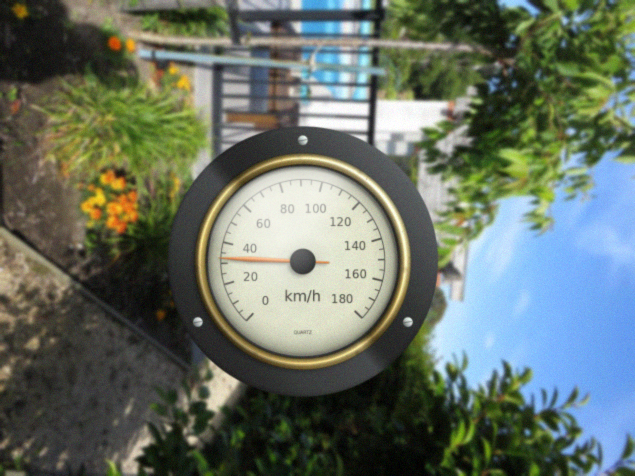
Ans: km/h 32.5
